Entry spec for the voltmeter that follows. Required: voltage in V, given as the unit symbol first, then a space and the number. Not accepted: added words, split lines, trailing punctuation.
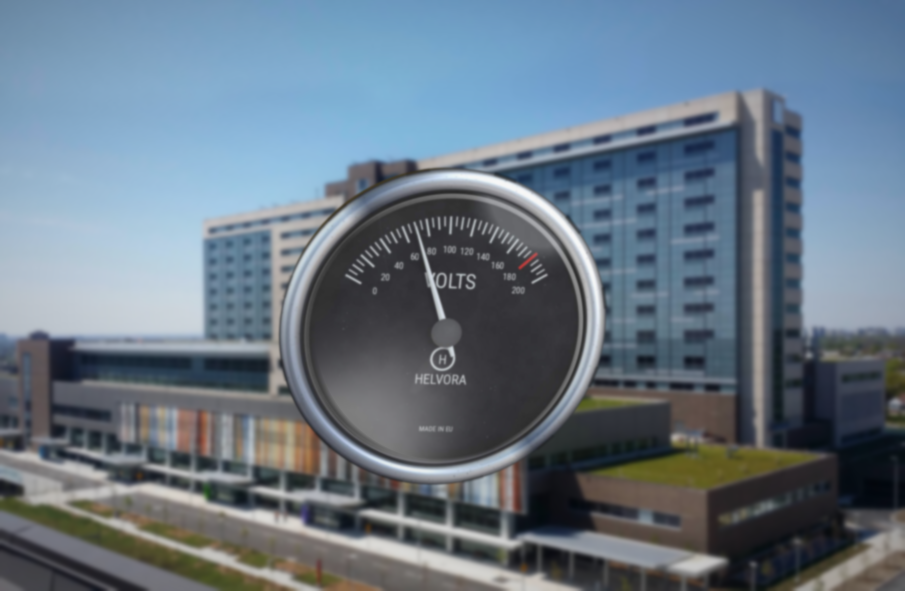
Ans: V 70
